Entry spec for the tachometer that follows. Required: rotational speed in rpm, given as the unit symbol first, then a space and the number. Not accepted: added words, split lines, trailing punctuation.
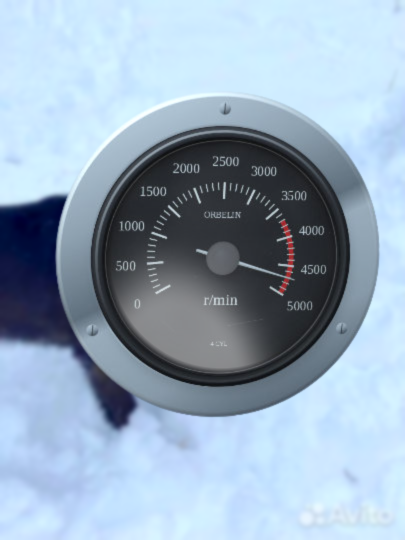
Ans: rpm 4700
